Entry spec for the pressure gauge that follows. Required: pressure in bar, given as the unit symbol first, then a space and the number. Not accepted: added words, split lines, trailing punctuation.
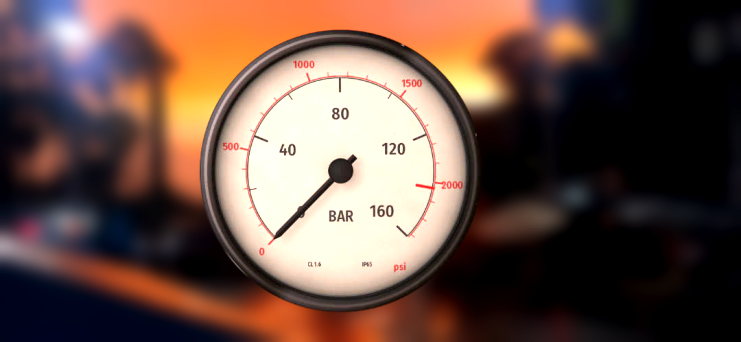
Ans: bar 0
